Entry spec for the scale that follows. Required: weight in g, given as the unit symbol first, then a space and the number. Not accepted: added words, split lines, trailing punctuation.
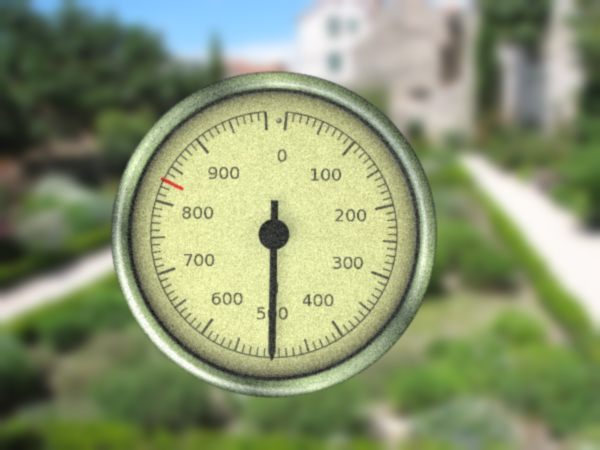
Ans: g 500
